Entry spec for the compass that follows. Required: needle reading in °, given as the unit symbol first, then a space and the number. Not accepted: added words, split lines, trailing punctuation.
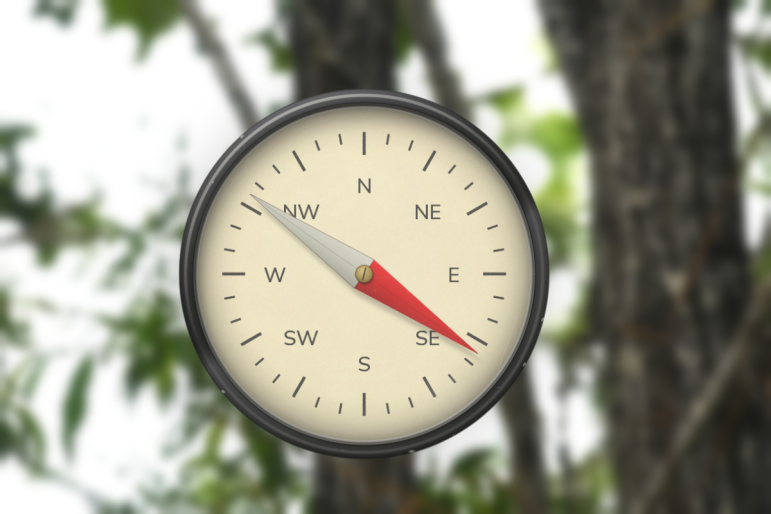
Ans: ° 125
